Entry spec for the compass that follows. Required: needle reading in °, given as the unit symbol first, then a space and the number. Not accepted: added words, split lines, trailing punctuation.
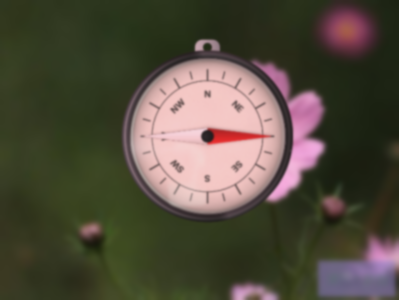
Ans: ° 90
